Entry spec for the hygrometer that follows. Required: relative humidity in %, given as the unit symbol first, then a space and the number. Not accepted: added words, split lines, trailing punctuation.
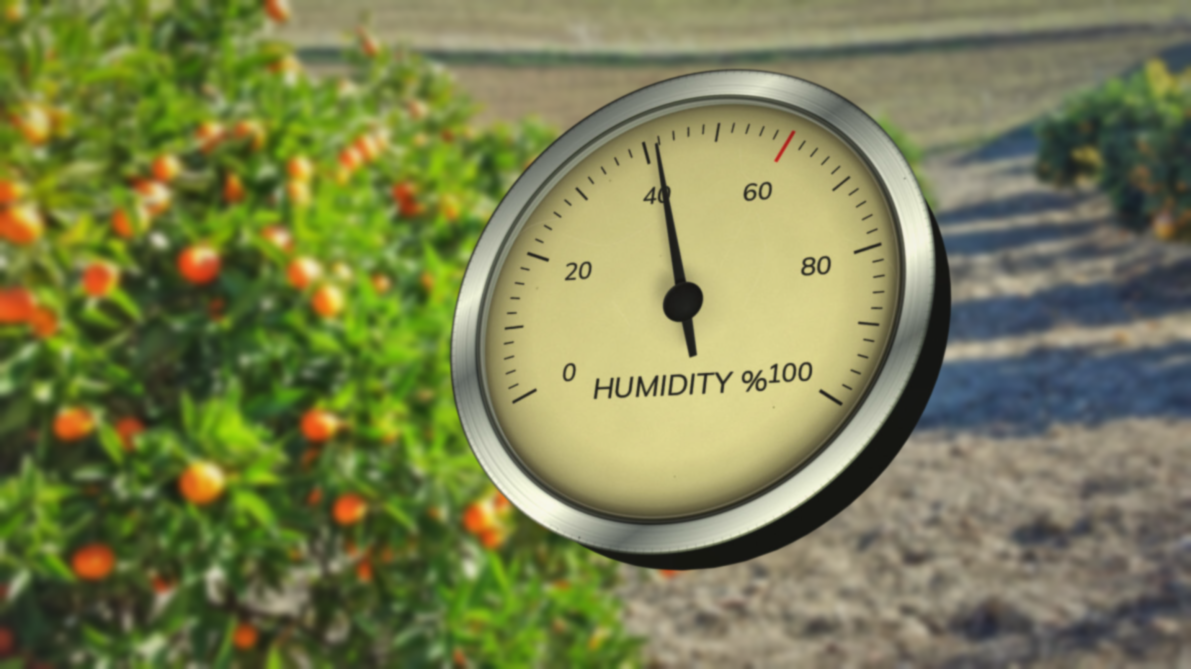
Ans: % 42
